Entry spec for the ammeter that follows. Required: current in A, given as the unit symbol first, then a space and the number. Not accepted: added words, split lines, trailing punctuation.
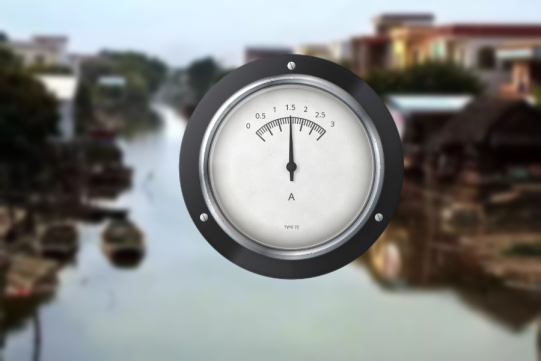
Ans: A 1.5
